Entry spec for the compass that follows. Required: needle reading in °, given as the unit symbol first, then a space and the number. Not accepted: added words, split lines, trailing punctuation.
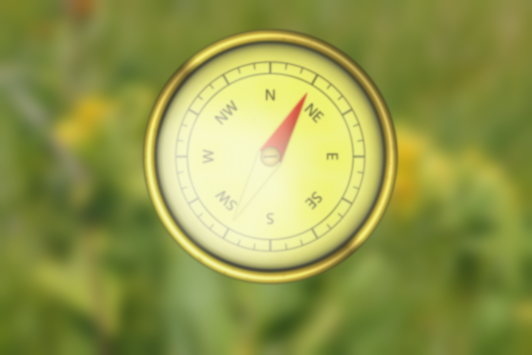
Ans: ° 30
